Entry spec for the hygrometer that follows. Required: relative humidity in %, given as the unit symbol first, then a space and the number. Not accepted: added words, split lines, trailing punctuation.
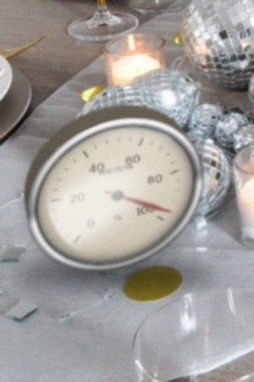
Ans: % 96
